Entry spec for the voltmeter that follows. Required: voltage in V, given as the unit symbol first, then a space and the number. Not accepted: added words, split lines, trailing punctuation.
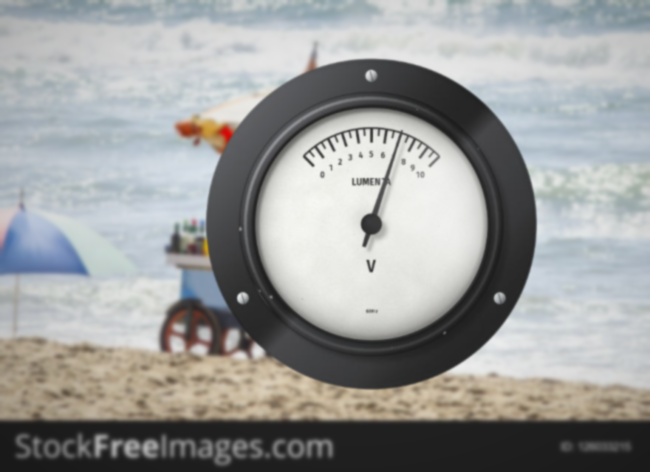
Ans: V 7
